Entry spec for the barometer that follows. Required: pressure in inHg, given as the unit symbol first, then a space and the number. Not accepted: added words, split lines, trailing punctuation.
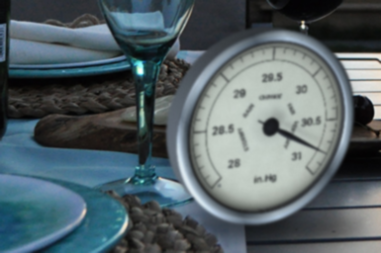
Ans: inHg 30.8
